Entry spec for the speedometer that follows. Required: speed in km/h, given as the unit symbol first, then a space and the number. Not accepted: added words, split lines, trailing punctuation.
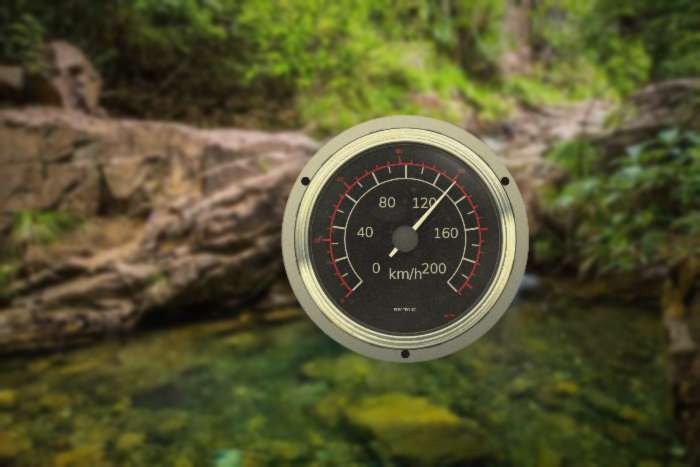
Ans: km/h 130
